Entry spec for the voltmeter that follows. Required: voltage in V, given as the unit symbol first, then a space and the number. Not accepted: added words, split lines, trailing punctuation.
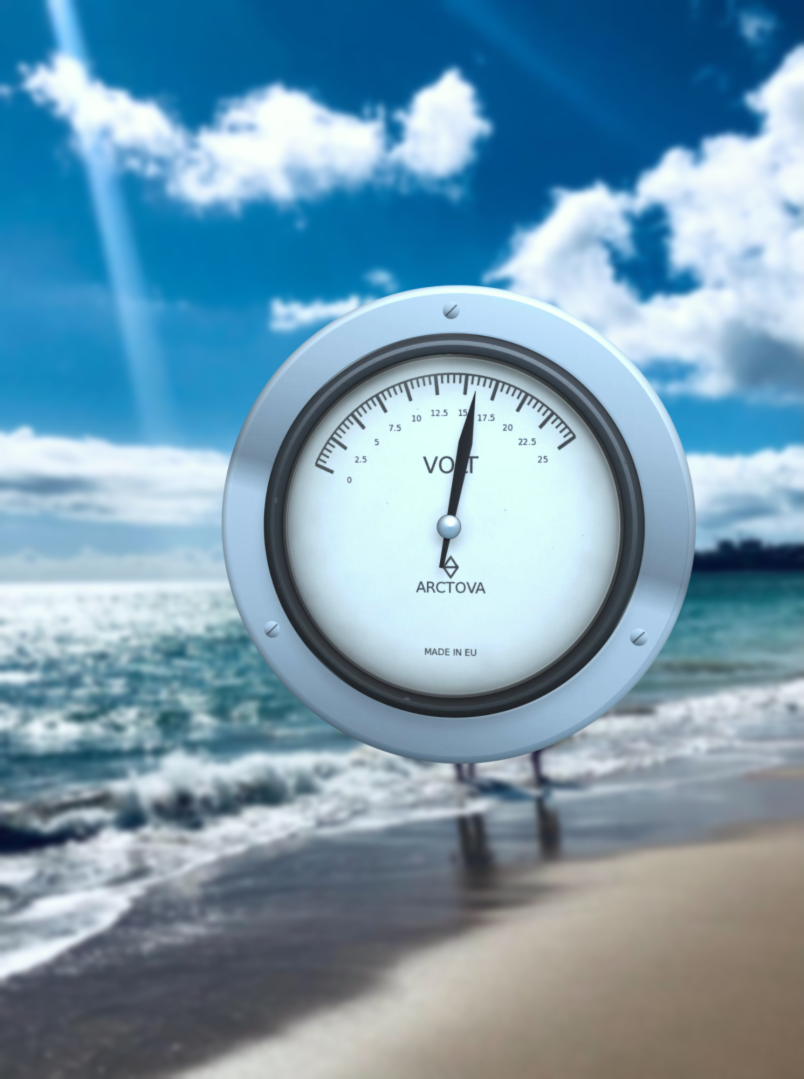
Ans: V 16
